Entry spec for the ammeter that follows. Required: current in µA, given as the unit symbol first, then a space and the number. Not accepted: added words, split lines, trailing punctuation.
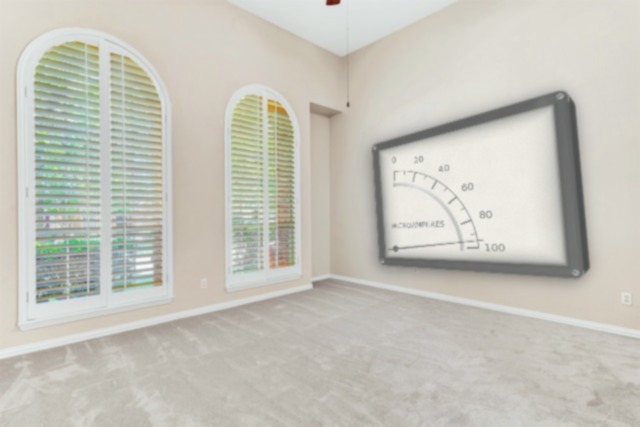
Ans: µA 95
